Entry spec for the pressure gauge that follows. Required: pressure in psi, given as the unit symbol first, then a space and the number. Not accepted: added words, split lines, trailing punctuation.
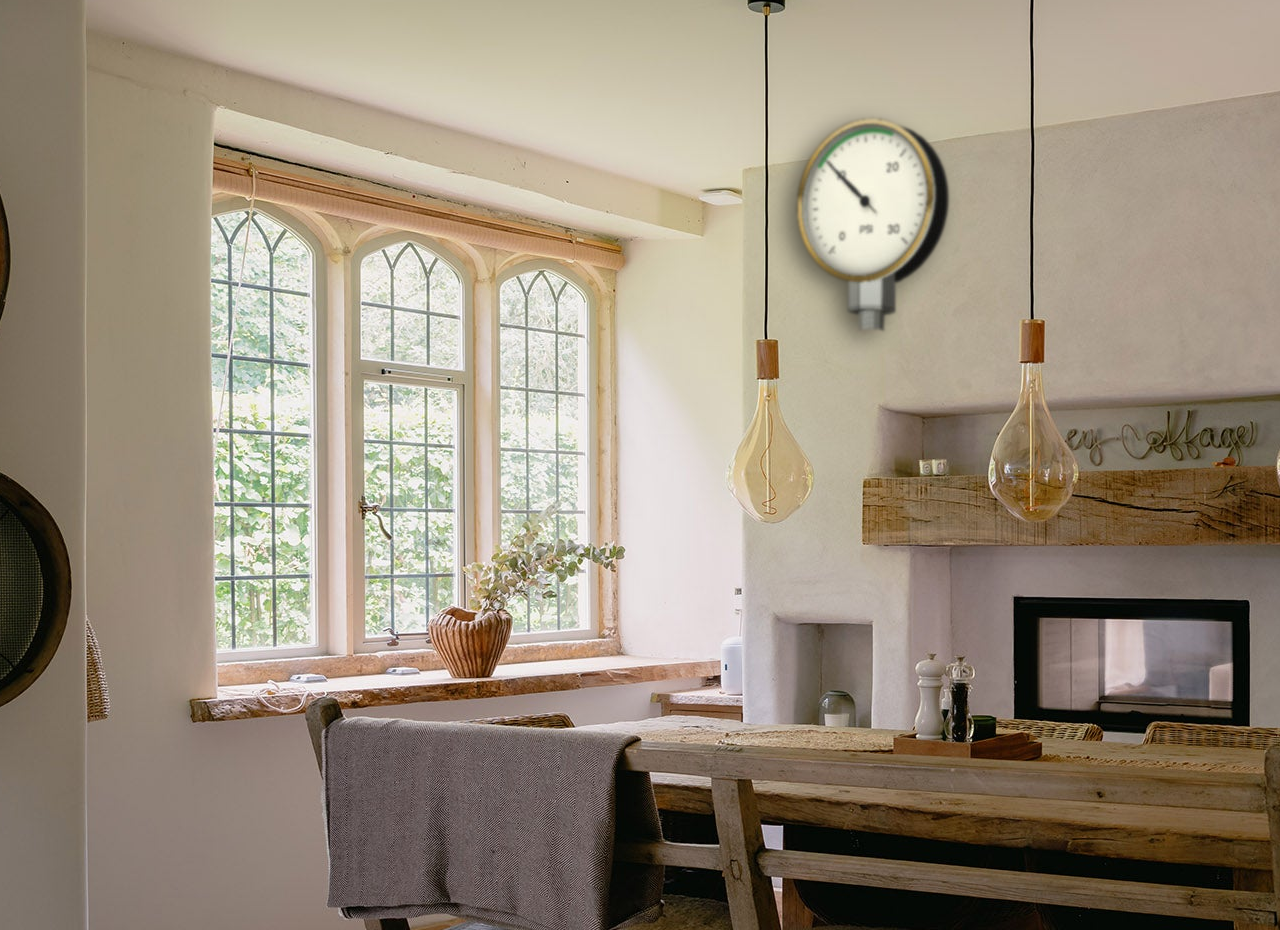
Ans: psi 10
